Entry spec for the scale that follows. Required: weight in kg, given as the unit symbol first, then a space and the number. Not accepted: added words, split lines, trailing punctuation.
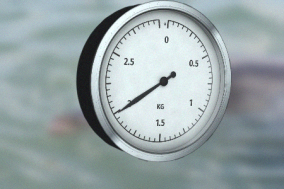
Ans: kg 2
